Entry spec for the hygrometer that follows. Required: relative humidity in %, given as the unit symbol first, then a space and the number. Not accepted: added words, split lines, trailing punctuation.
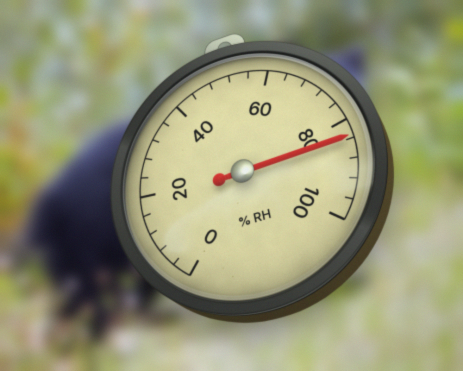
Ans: % 84
